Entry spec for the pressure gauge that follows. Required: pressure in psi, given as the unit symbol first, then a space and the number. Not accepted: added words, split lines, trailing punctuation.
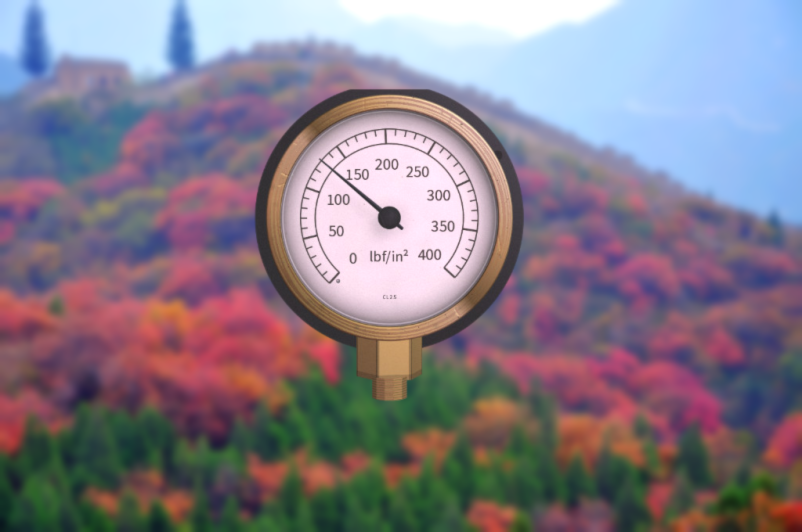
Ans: psi 130
